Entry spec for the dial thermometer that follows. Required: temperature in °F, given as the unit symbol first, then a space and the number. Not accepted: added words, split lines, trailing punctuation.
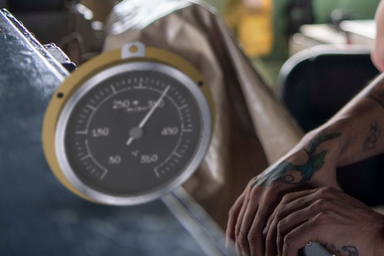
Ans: °F 350
